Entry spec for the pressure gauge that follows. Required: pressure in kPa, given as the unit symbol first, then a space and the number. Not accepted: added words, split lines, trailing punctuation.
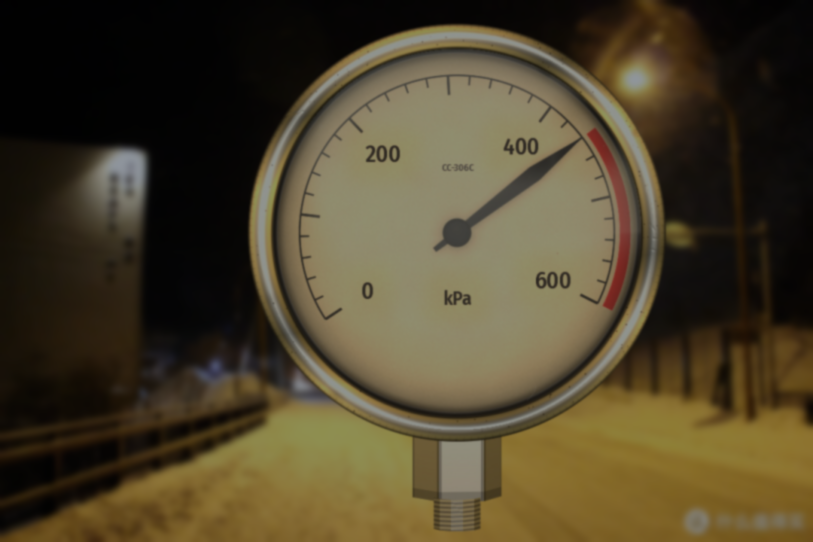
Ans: kPa 440
